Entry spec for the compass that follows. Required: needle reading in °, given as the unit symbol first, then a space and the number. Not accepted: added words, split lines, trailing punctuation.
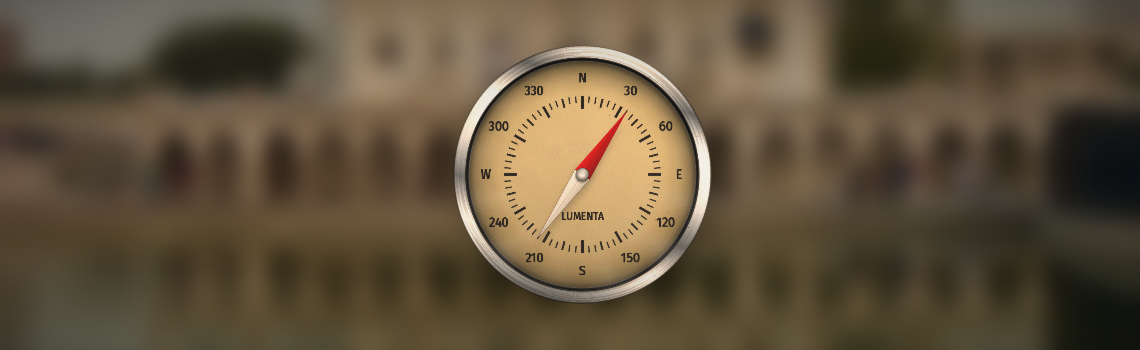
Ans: ° 35
